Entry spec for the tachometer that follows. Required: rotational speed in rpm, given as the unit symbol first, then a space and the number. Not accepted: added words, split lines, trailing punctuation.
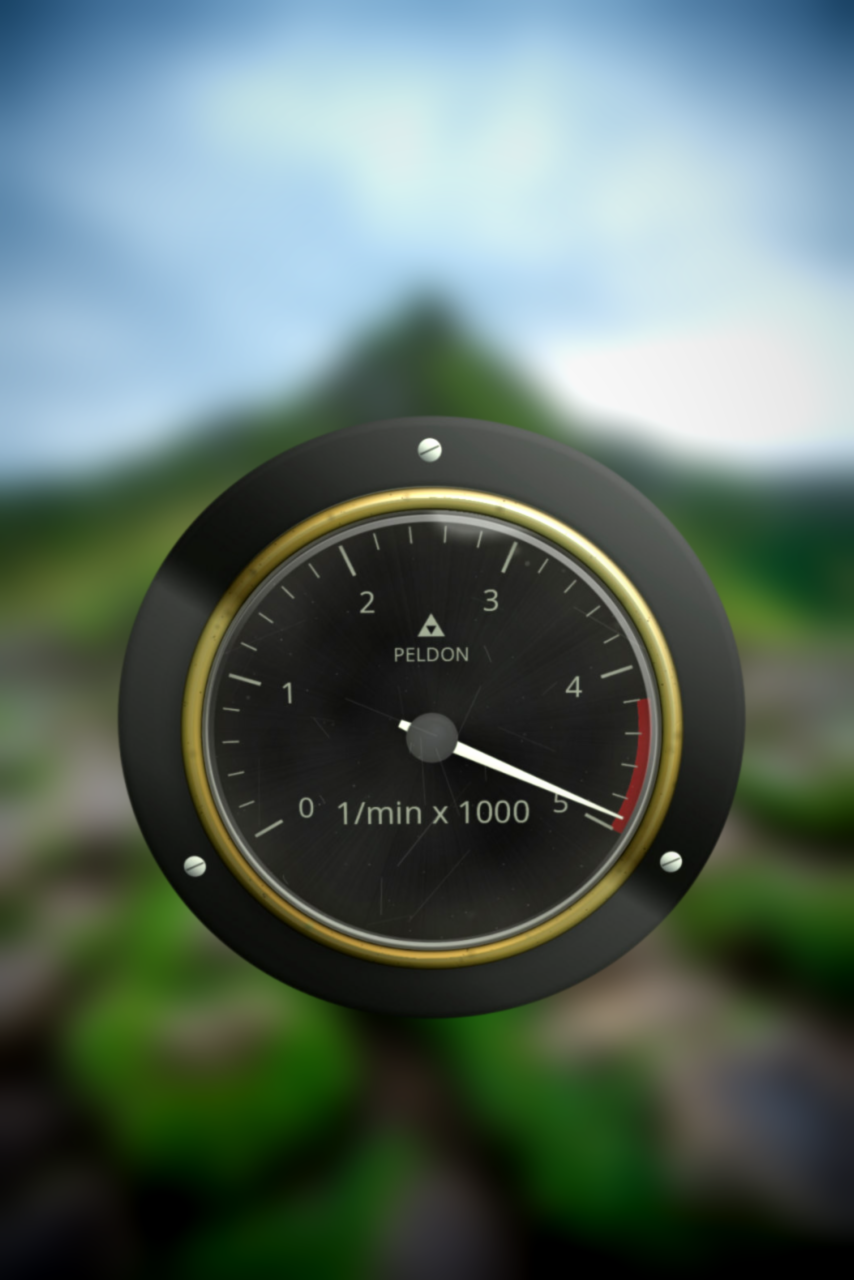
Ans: rpm 4900
